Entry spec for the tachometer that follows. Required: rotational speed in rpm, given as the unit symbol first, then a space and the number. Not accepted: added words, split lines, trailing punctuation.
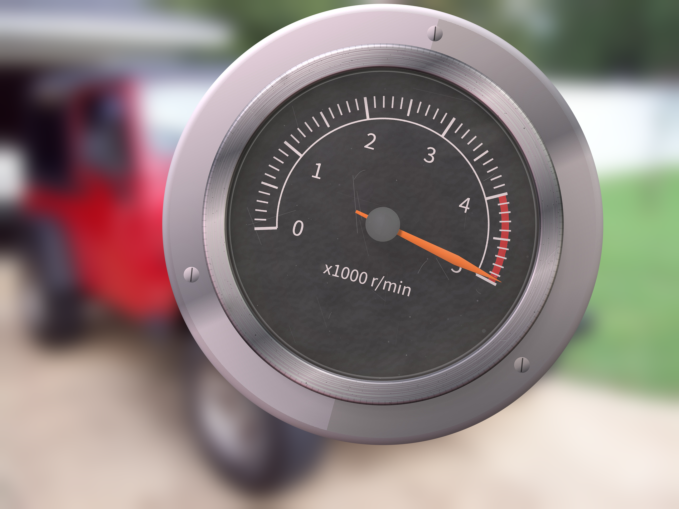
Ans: rpm 4950
